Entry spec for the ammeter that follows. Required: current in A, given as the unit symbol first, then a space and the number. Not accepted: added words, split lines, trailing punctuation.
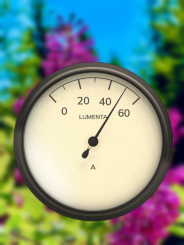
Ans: A 50
